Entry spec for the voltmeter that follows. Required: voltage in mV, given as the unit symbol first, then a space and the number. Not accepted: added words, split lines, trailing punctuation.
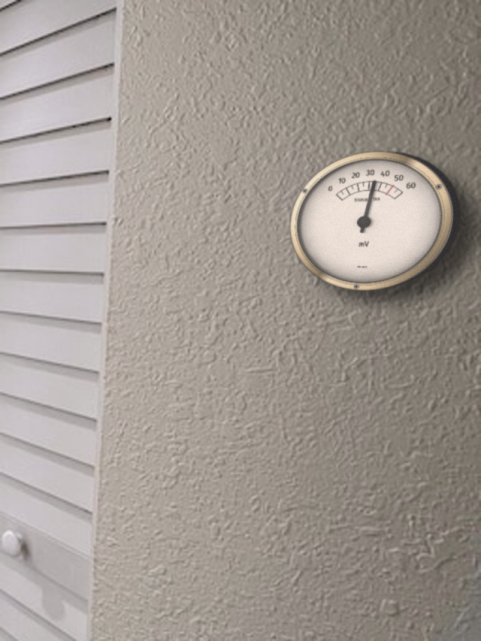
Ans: mV 35
